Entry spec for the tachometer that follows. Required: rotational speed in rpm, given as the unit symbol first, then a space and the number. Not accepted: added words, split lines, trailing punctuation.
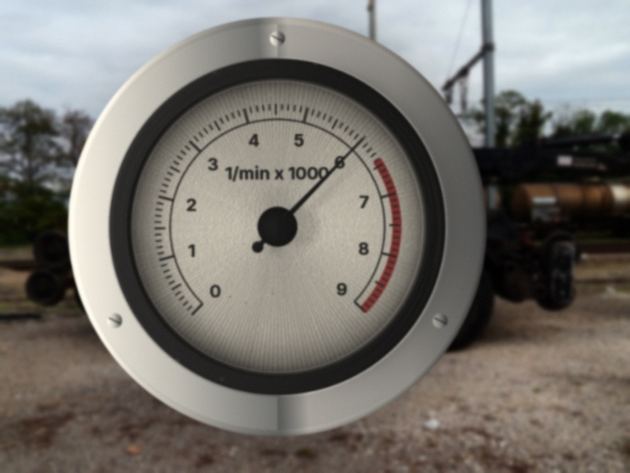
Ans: rpm 6000
